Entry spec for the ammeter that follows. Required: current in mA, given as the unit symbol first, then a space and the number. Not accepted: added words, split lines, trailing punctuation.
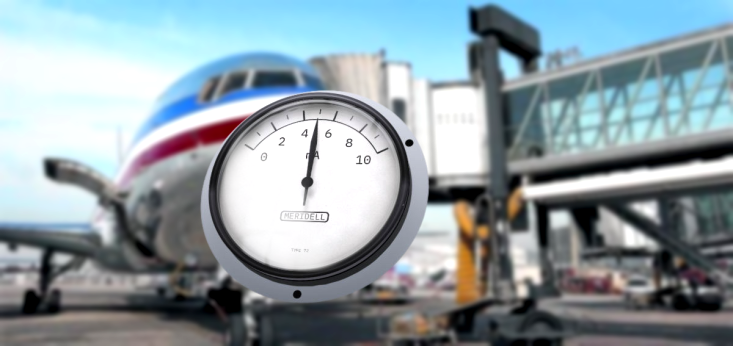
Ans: mA 5
